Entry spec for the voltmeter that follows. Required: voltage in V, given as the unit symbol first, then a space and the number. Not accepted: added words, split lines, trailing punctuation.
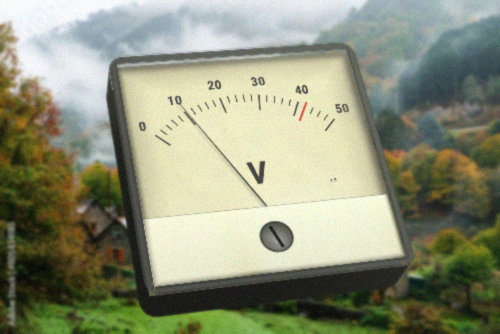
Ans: V 10
